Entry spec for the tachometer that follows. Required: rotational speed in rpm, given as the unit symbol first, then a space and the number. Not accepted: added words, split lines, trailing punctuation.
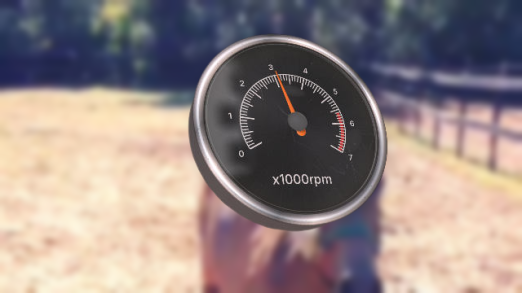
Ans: rpm 3000
